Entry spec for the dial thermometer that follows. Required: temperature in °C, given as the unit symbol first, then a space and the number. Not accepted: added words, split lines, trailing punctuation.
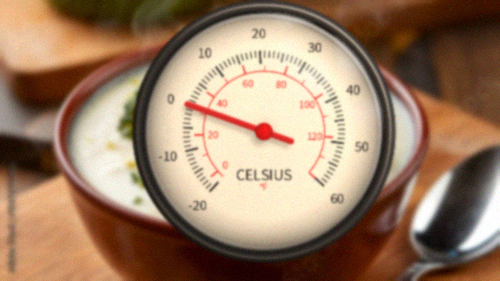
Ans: °C 0
